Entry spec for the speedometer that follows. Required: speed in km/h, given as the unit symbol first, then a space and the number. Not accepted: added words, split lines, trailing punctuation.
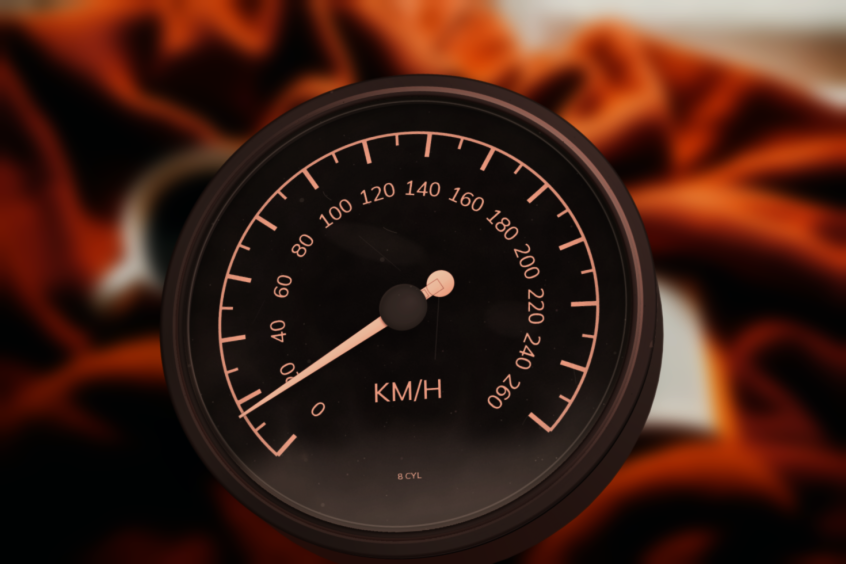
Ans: km/h 15
